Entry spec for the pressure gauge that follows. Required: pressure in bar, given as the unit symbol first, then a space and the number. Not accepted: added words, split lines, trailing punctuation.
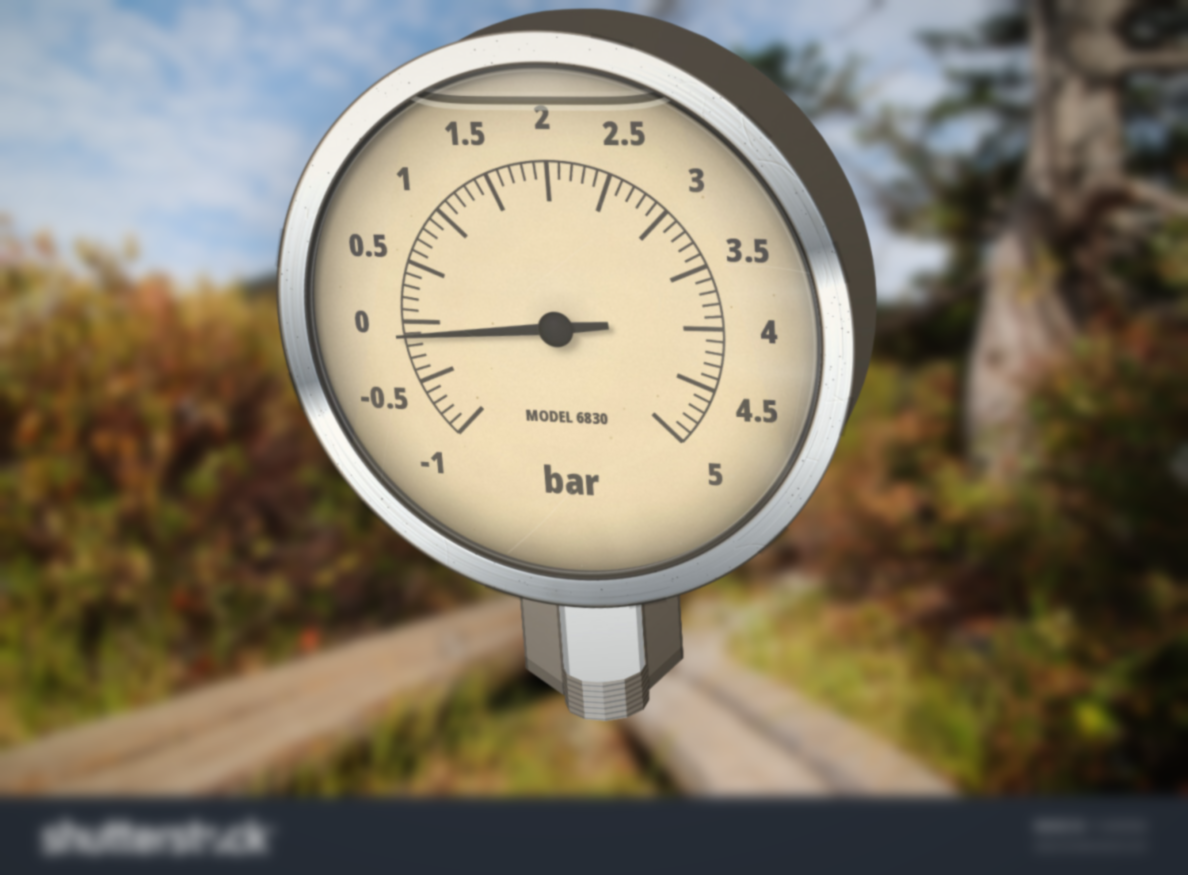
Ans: bar -0.1
